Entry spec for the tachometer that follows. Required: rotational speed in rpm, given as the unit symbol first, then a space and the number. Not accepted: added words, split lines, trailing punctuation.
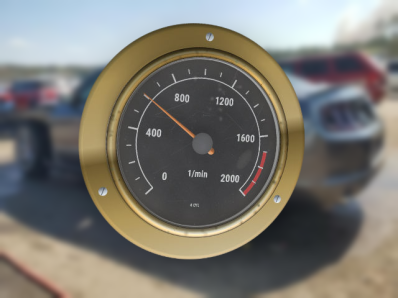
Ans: rpm 600
